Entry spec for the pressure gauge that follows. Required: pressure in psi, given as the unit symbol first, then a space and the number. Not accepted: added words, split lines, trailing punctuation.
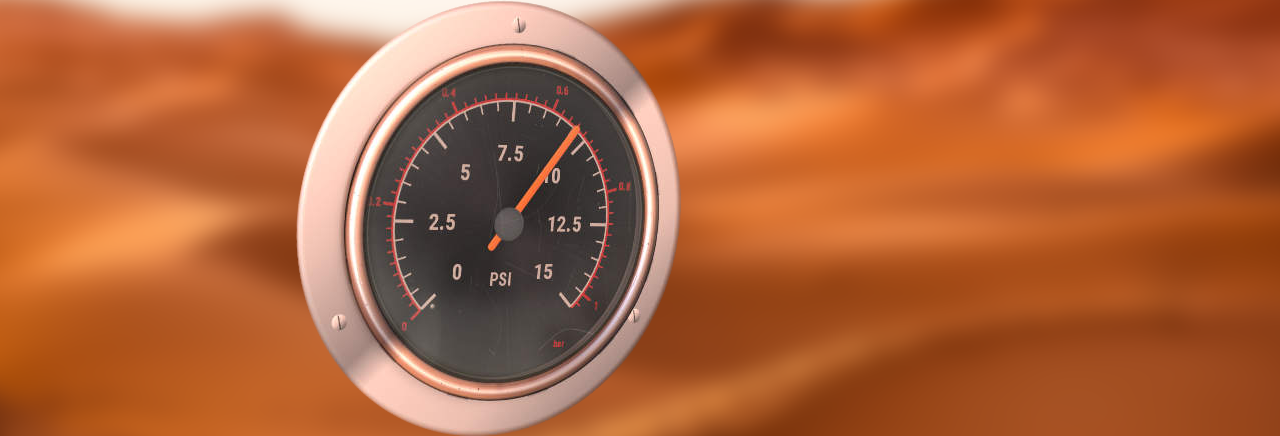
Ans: psi 9.5
